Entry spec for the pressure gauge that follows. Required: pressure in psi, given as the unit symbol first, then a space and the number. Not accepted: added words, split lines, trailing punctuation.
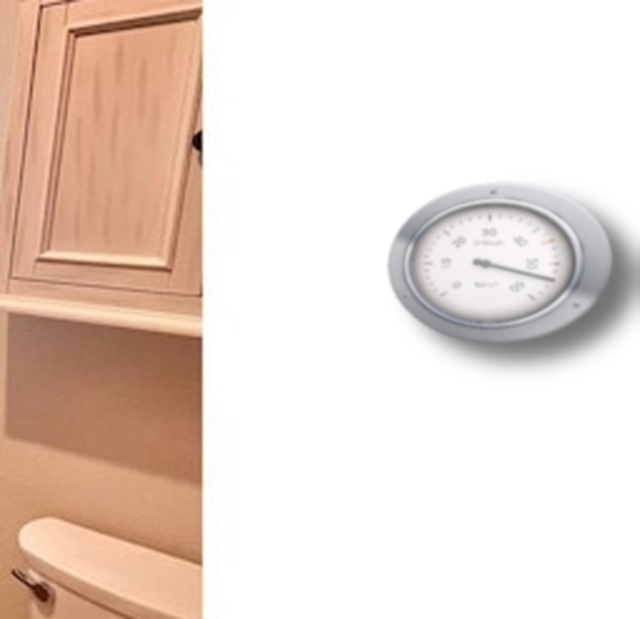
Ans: psi 54
